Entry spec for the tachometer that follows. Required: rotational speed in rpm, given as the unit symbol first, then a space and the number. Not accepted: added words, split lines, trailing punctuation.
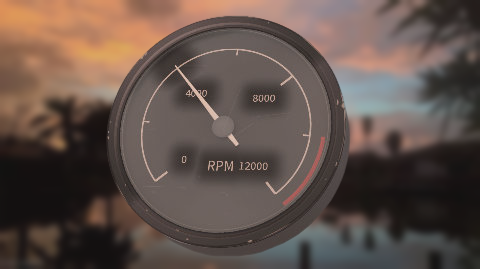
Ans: rpm 4000
